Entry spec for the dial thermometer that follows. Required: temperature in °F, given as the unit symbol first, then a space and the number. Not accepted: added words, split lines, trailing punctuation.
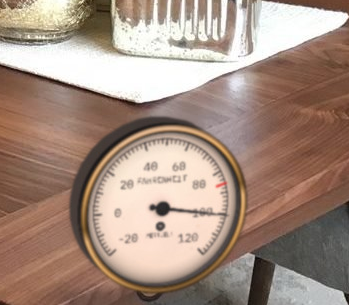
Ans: °F 100
